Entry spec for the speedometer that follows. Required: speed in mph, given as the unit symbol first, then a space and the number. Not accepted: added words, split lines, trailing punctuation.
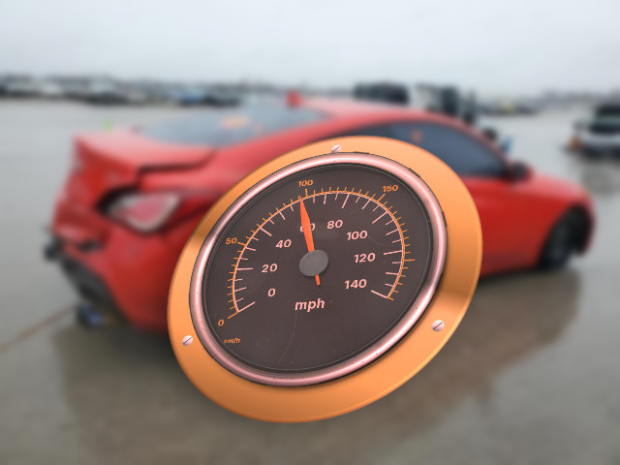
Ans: mph 60
